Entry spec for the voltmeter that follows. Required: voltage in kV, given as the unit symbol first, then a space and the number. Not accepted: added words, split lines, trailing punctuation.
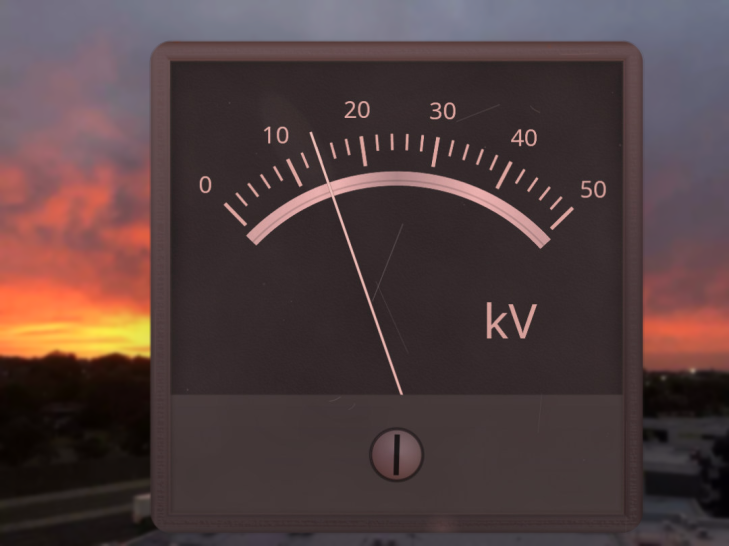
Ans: kV 14
